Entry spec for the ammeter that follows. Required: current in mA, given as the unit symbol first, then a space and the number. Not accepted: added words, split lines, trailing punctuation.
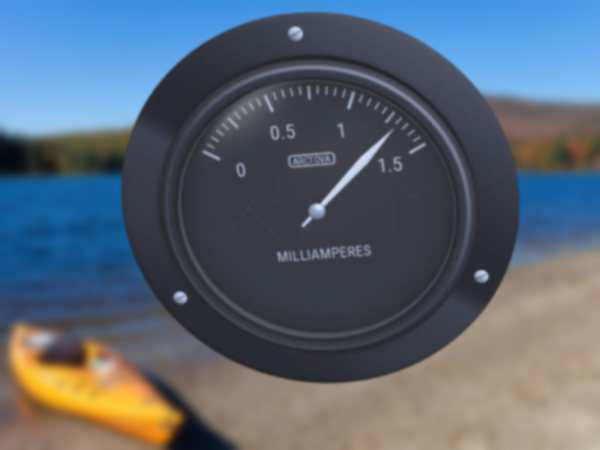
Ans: mA 1.3
